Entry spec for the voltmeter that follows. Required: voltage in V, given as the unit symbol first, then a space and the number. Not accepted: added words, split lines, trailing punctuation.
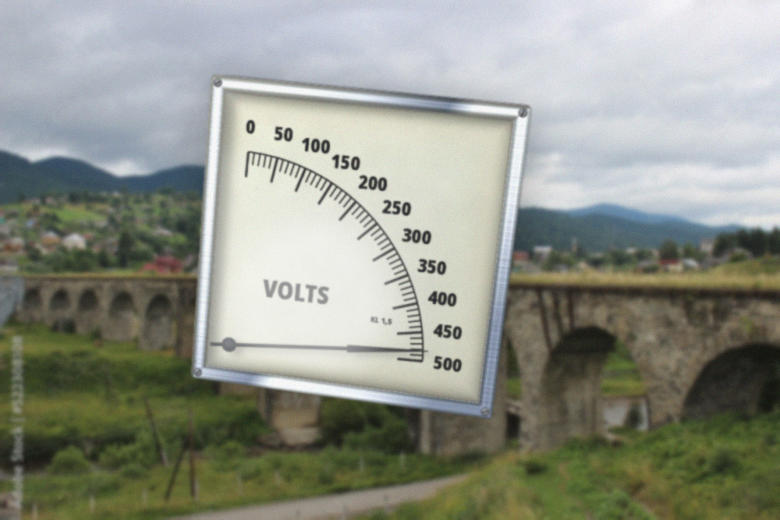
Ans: V 480
